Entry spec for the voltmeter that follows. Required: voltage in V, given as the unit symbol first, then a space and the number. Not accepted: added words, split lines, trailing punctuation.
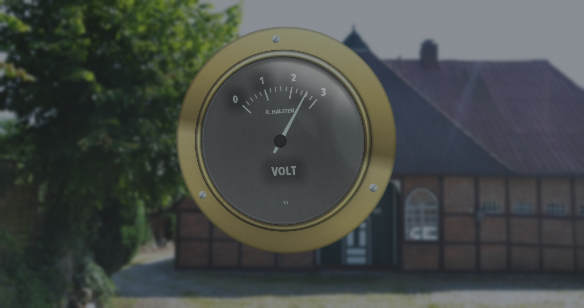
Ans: V 2.6
